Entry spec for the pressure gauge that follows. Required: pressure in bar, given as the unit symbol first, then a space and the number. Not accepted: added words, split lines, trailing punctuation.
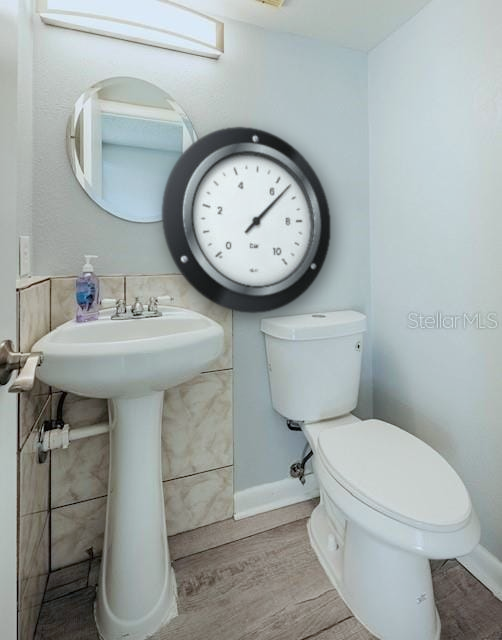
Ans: bar 6.5
